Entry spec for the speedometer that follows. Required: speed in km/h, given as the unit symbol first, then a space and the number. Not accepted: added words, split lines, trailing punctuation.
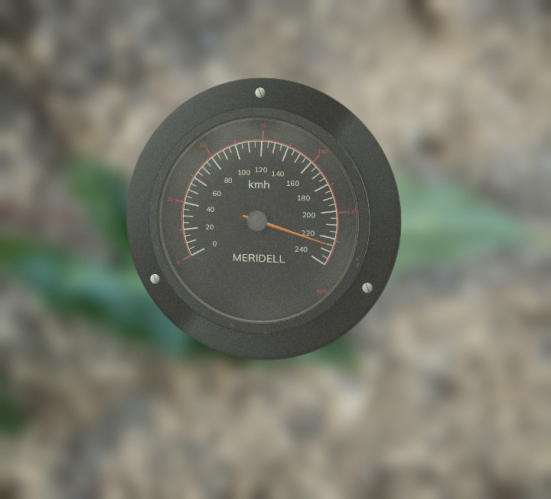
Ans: km/h 225
